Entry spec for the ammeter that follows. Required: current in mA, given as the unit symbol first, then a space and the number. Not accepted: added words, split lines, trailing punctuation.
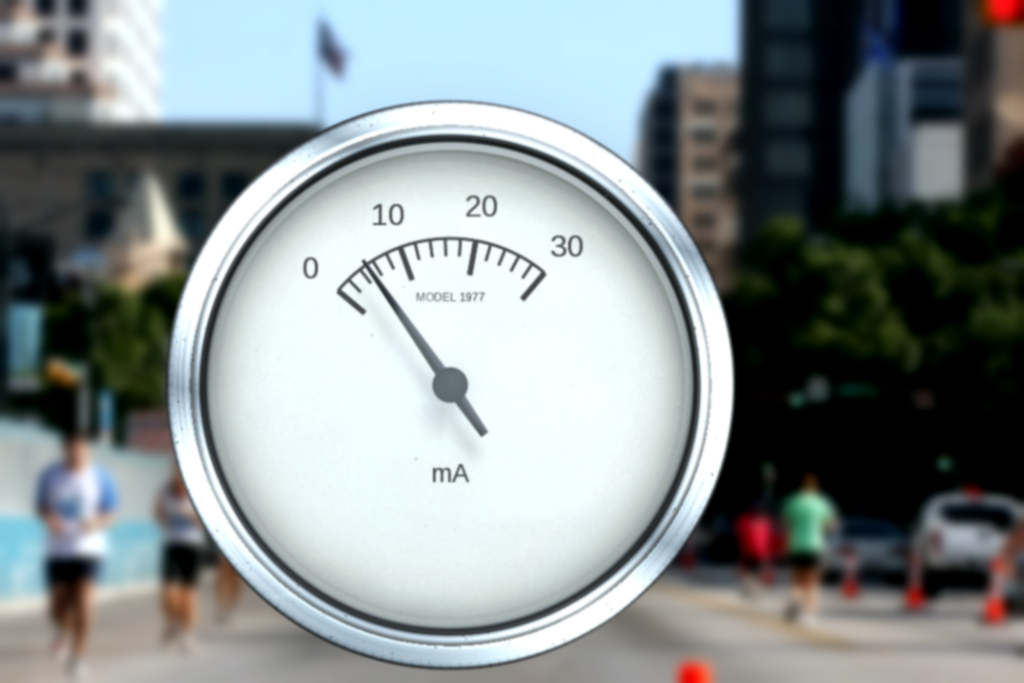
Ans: mA 5
